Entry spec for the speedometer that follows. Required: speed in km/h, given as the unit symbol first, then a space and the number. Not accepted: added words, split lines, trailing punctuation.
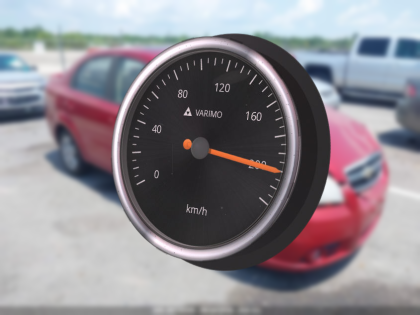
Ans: km/h 200
